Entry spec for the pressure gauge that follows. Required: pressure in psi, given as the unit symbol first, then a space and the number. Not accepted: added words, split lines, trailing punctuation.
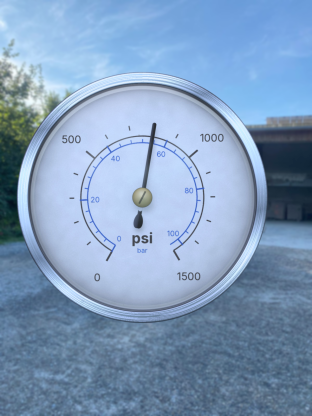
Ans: psi 800
